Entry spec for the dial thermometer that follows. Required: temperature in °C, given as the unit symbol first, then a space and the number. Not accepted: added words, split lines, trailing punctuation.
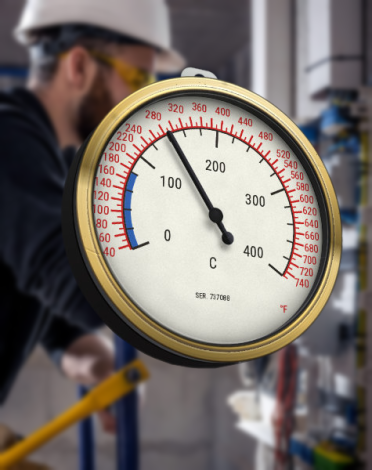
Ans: °C 140
